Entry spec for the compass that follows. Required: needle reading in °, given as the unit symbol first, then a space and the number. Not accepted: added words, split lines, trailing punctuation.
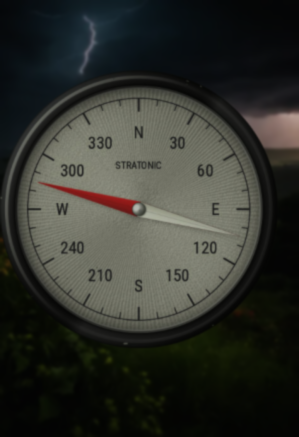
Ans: ° 285
